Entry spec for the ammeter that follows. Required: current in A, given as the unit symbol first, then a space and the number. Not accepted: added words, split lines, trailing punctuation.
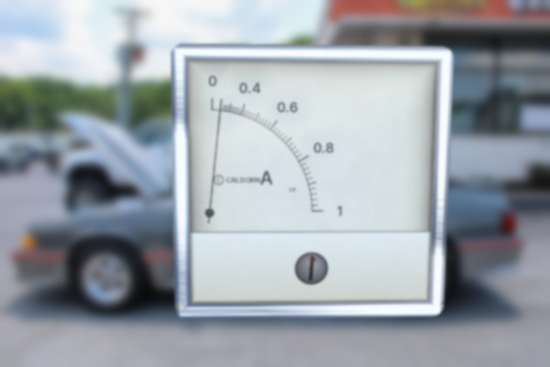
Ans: A 0.2
